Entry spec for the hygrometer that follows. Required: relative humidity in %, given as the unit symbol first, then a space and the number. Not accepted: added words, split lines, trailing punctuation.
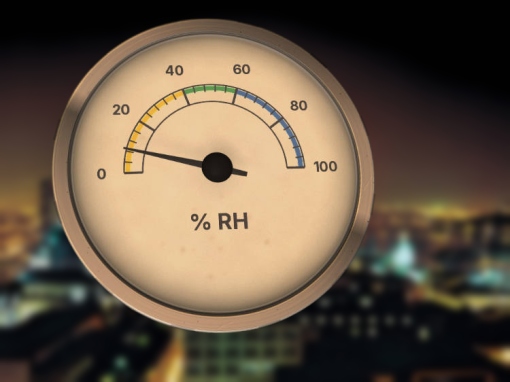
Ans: % 8
